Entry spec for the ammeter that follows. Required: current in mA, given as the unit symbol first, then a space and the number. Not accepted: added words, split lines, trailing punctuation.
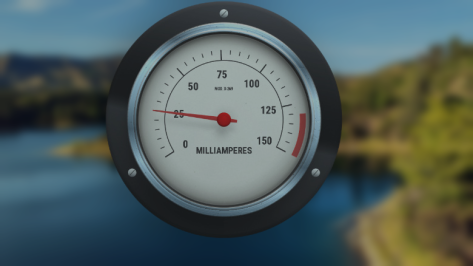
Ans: mA 25
